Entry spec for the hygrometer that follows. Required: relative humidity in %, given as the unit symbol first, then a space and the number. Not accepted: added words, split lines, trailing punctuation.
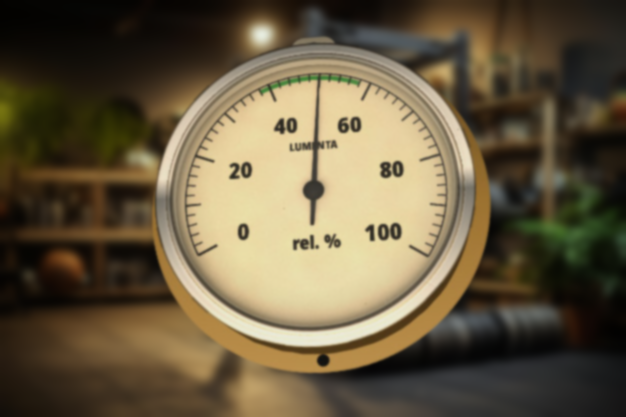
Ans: % 50
